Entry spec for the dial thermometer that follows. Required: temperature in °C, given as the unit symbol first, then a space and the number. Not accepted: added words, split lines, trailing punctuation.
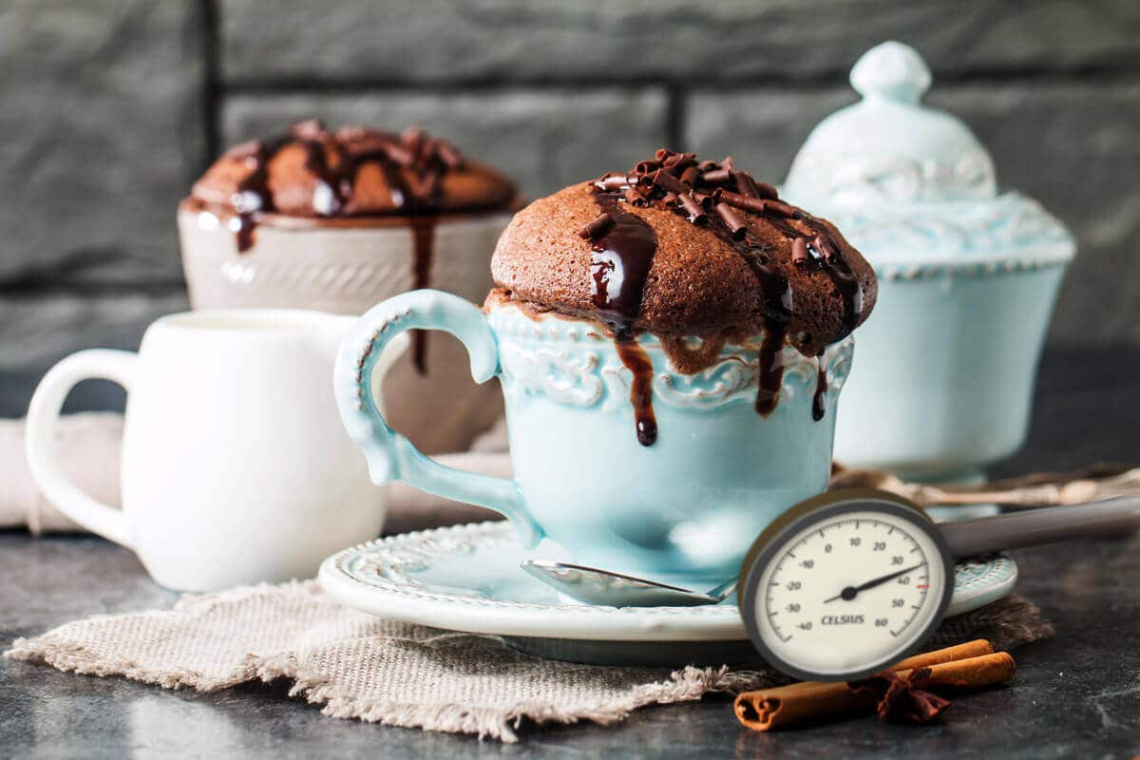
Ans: °C 35
